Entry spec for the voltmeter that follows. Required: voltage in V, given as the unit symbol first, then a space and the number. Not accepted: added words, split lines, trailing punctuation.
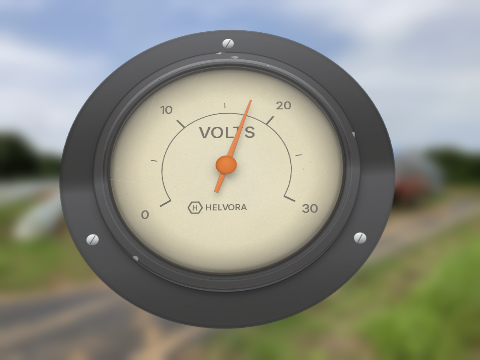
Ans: V 17.5
